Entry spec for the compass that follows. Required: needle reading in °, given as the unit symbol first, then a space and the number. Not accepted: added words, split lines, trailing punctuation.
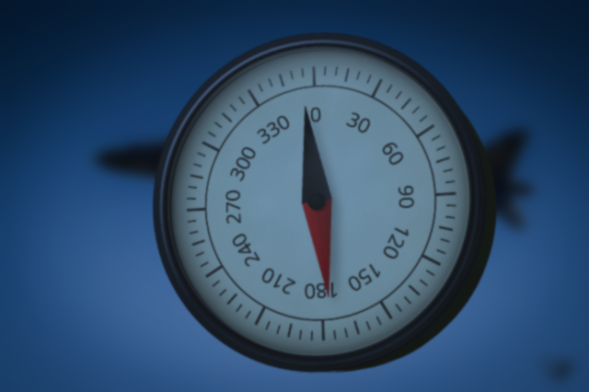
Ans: ° 175
